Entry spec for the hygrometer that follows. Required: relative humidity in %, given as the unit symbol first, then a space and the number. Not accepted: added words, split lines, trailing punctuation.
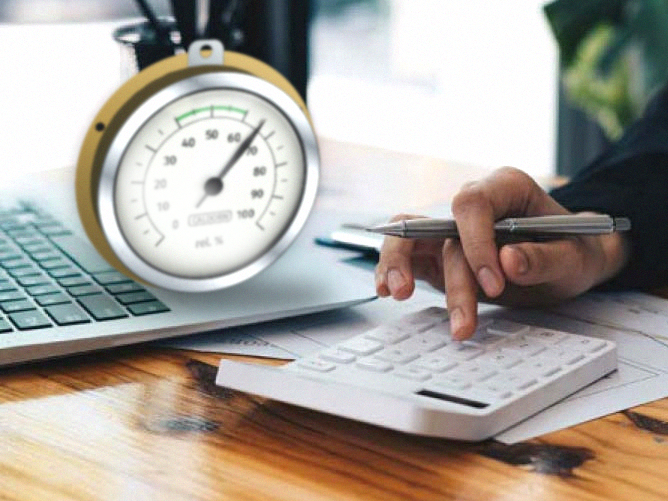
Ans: % 65
